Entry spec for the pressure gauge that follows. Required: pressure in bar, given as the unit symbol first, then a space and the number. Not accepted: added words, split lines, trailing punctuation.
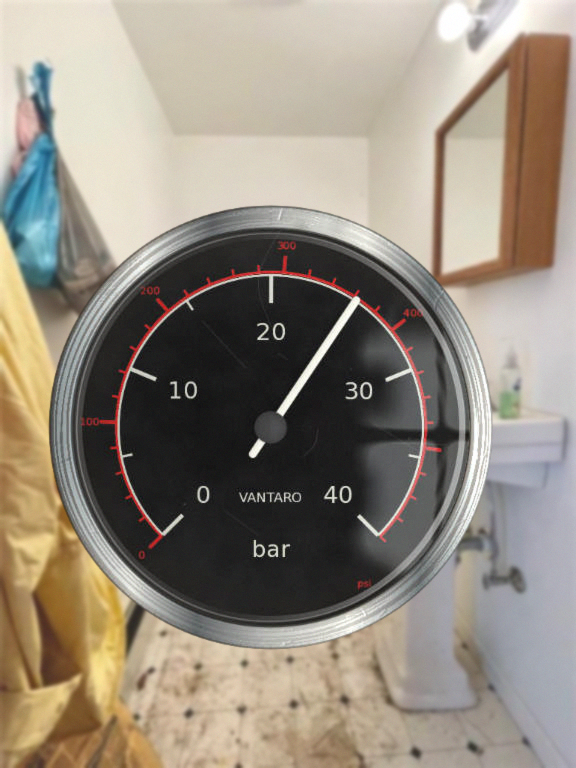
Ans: bar 25
